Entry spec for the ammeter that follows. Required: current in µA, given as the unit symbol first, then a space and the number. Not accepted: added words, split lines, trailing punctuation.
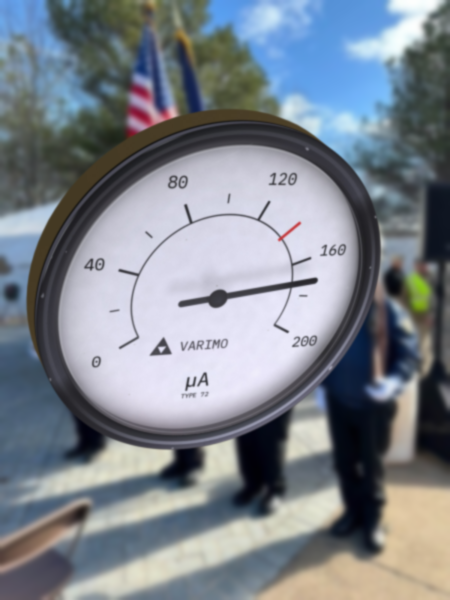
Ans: µA 170
